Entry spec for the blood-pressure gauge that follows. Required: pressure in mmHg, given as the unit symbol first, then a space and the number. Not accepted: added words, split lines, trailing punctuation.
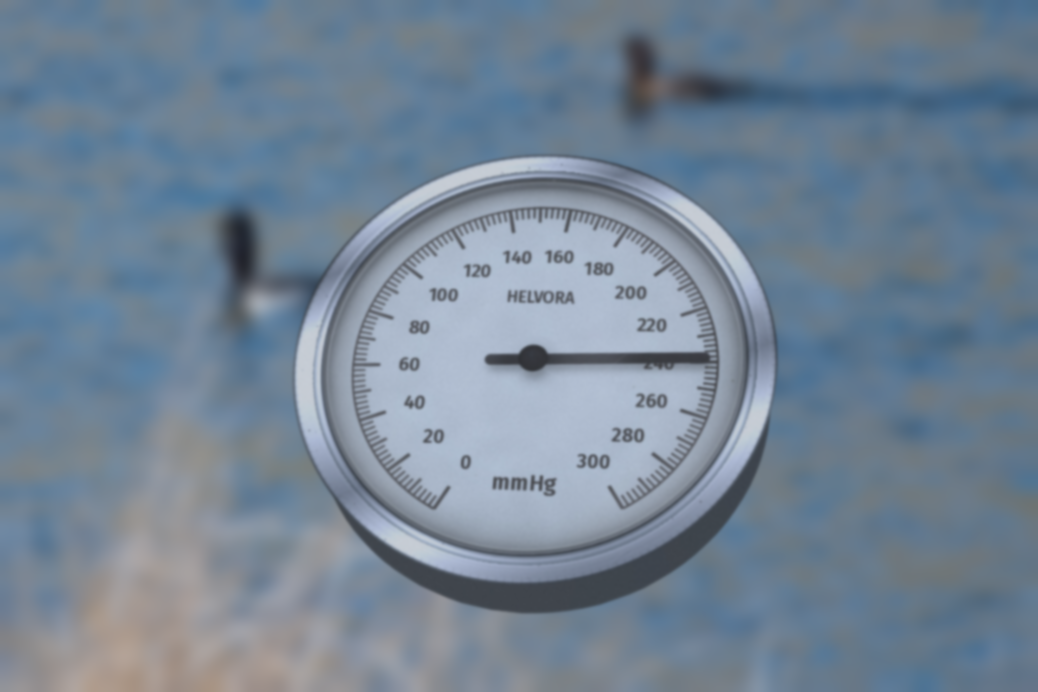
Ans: mmHg 240
